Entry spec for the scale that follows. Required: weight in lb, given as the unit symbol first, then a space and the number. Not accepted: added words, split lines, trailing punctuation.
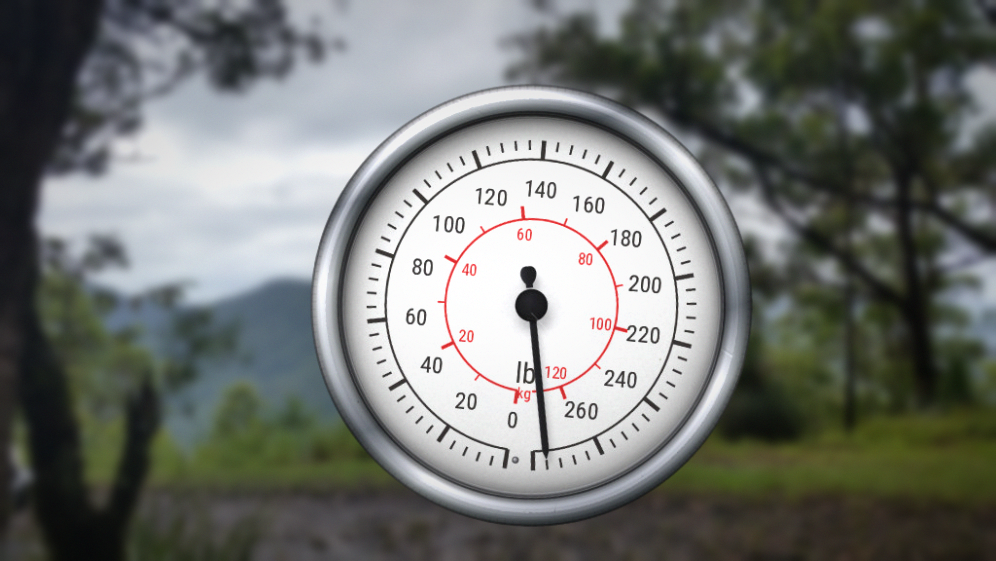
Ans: lb 276
